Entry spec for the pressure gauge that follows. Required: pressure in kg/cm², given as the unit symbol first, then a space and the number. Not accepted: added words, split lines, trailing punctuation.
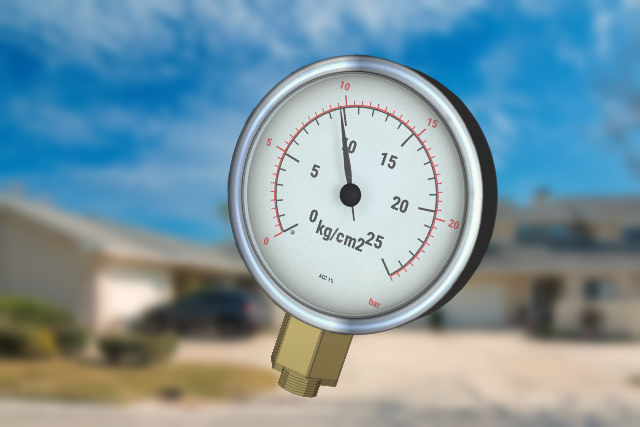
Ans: kg/cm² 10
